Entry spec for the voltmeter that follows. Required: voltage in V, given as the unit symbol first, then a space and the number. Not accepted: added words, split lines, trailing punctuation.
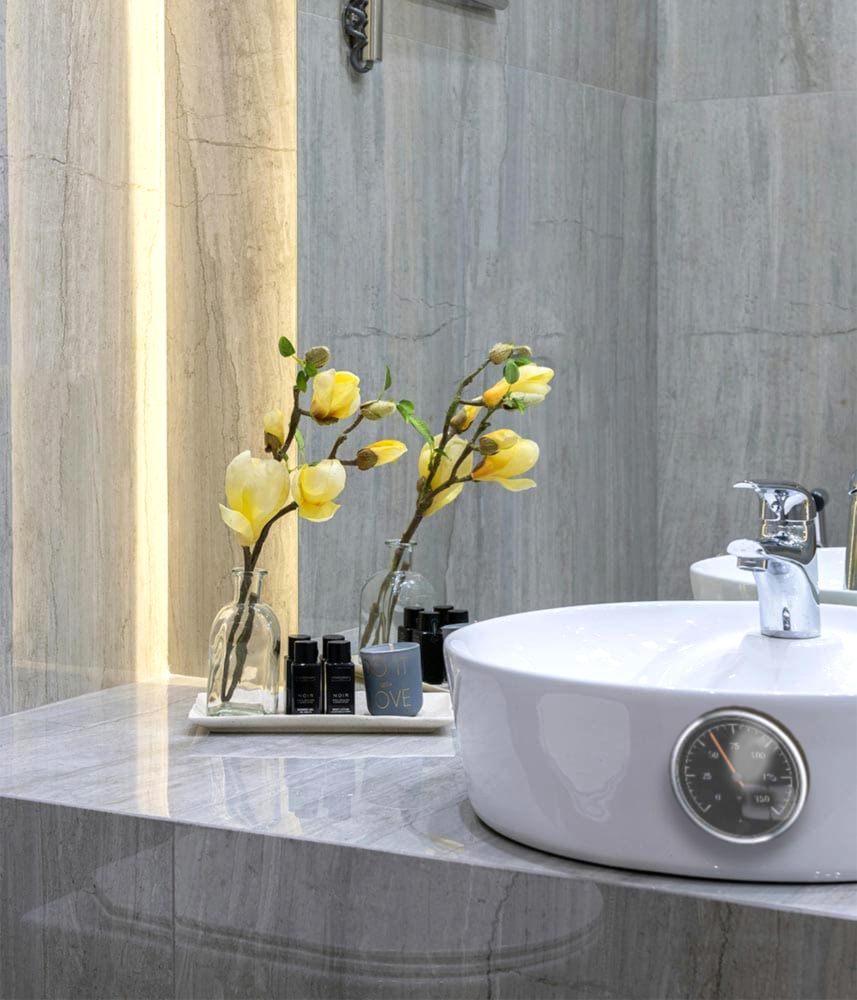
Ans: V 60
